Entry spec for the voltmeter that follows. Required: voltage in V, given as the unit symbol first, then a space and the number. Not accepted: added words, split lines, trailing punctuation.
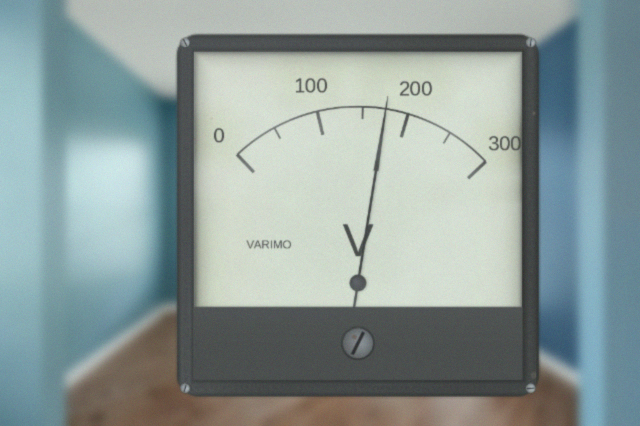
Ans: V 175
